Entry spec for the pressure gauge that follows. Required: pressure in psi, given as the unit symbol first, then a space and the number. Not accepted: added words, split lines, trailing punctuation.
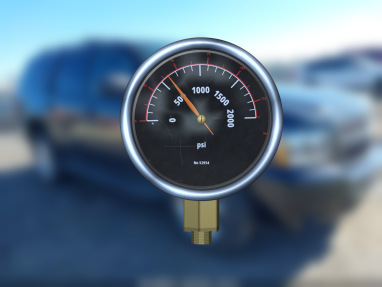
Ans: psi 600
